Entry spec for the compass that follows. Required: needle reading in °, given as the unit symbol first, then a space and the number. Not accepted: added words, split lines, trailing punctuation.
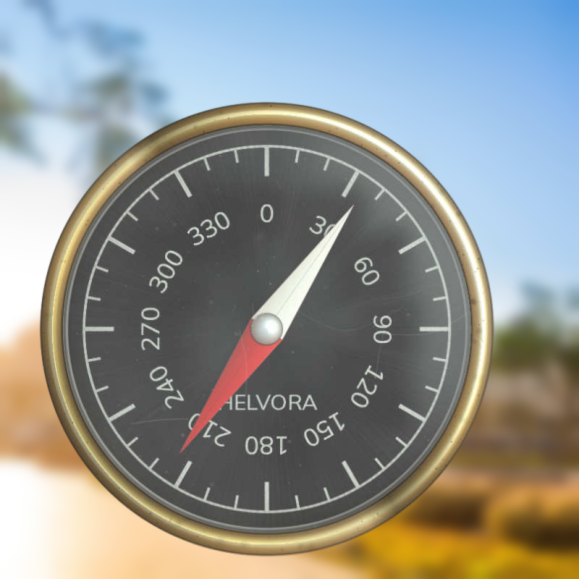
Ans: ° 215
